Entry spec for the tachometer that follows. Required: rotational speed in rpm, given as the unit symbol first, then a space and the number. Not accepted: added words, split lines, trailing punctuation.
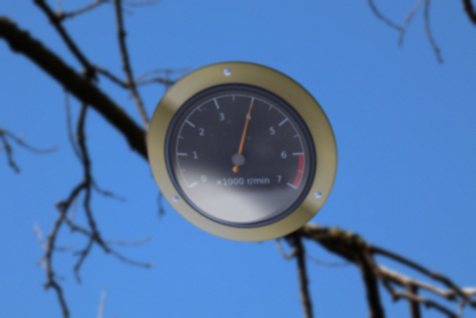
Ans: rpm 4000
